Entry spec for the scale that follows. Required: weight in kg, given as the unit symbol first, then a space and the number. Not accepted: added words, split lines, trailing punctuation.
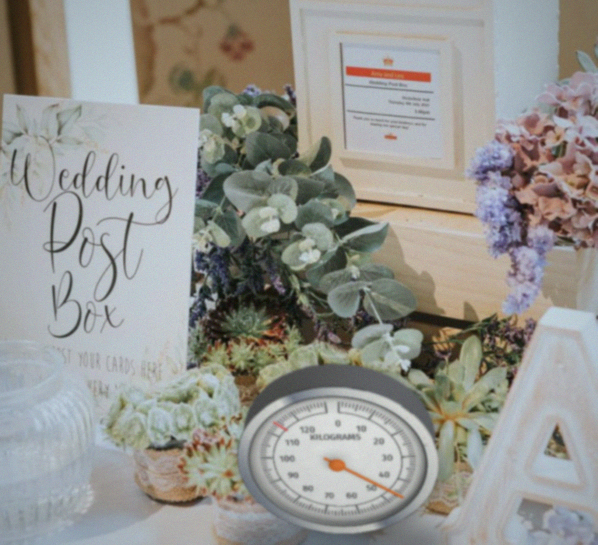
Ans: kg 45
